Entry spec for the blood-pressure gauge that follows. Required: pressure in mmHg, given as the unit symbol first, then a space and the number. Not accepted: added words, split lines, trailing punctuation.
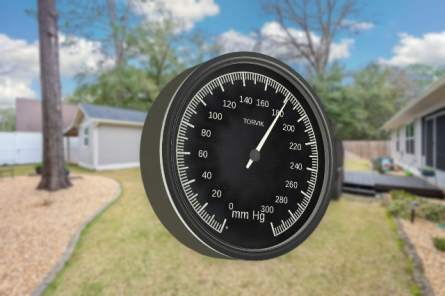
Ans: mmHg 180
